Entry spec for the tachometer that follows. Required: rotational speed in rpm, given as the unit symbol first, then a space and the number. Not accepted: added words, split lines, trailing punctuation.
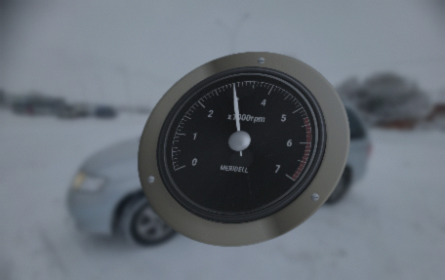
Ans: rpm 3000
